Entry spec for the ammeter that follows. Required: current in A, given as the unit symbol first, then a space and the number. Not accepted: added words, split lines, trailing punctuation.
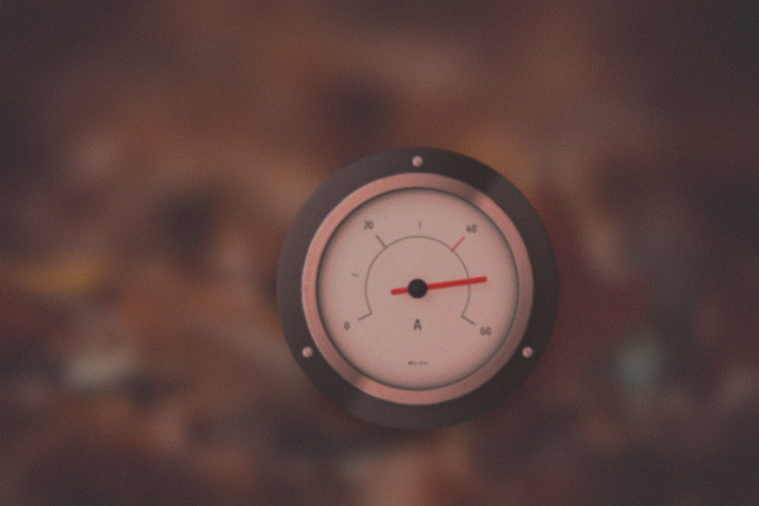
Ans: A 50
